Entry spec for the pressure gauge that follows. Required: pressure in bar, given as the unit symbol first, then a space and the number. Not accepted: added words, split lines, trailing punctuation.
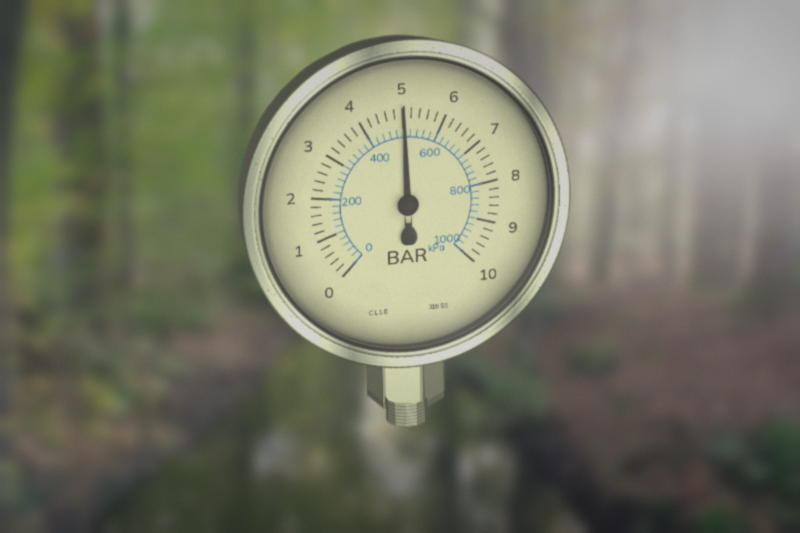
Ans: bar 5
